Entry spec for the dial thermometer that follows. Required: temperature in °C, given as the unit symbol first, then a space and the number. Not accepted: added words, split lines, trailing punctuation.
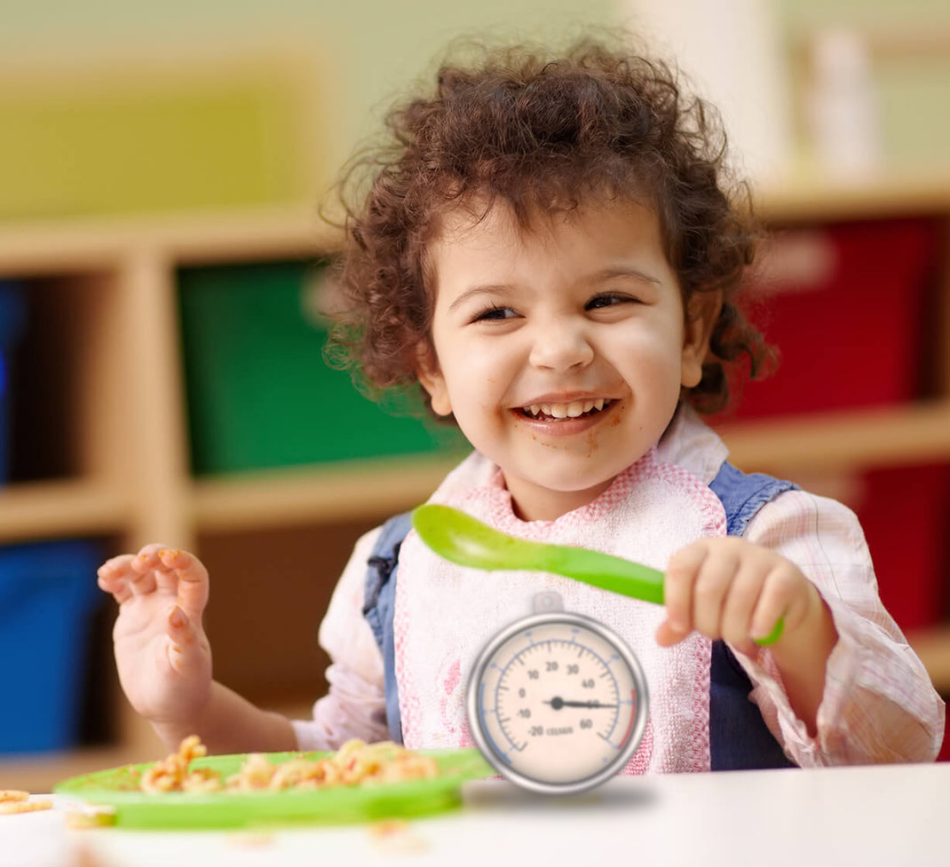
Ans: °C 50
